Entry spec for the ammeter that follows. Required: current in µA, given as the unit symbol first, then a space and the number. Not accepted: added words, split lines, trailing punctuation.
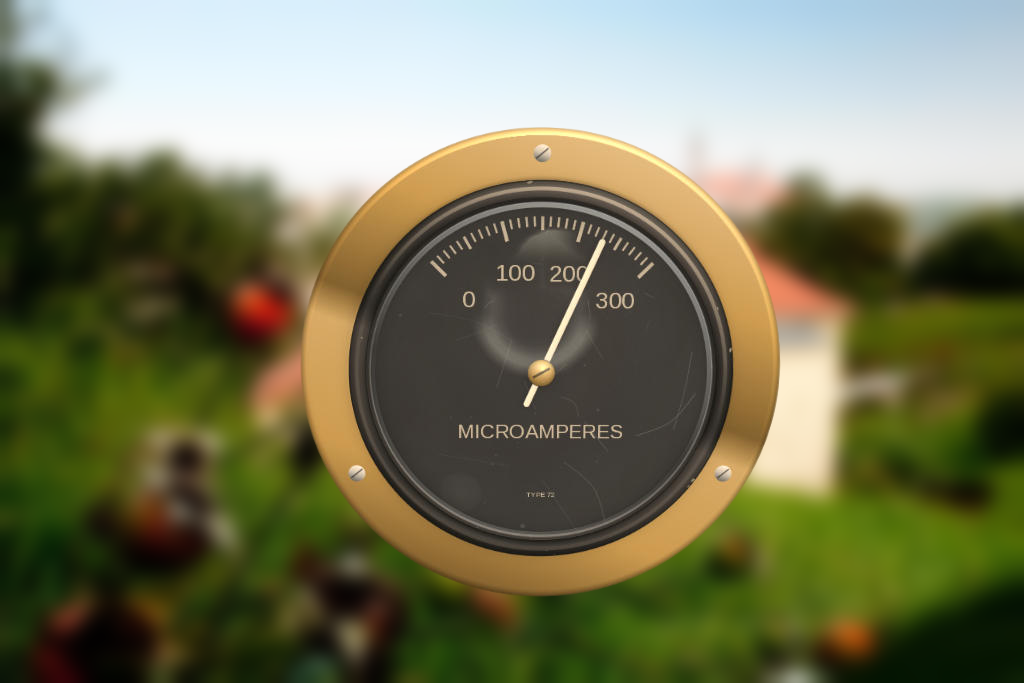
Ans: µA 230
